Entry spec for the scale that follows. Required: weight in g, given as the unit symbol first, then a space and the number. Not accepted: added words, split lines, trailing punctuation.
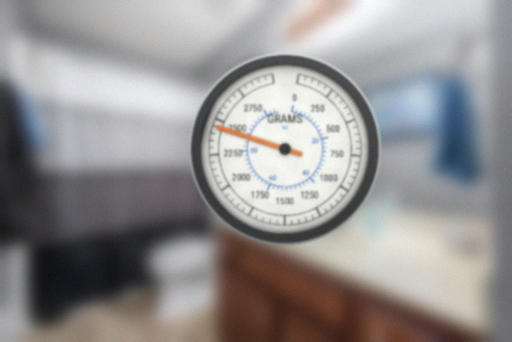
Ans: g 2450
